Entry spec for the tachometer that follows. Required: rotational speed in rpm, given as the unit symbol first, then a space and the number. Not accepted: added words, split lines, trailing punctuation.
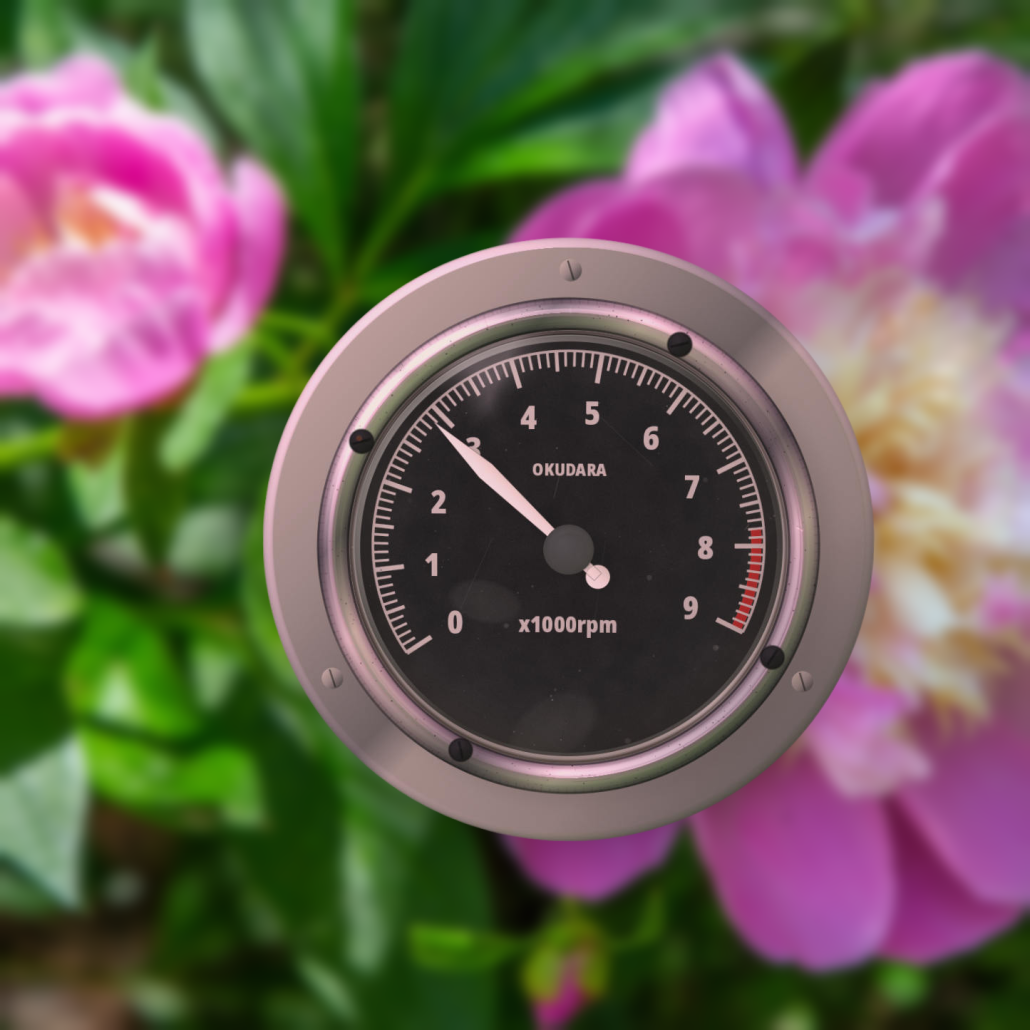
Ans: rpm 2900
